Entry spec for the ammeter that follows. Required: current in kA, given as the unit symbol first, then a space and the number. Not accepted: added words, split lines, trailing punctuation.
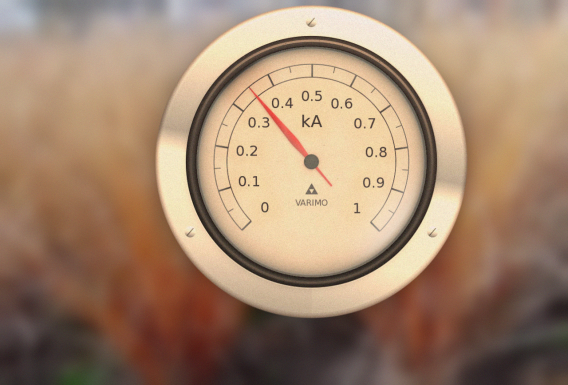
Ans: kA 0.35
